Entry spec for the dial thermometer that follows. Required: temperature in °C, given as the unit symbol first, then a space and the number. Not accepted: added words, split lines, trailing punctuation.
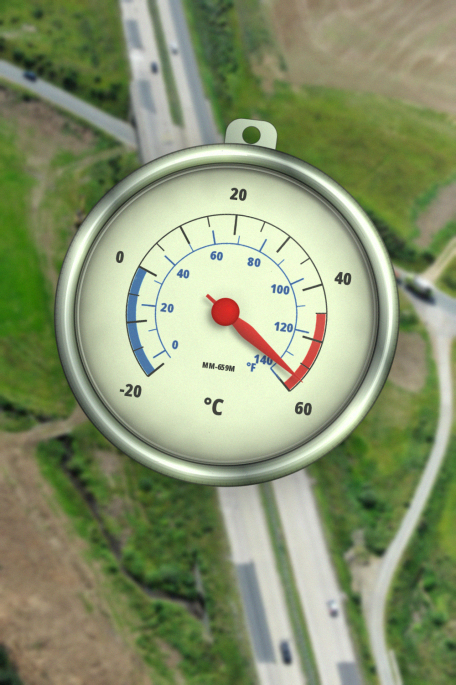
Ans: °C 57.5
